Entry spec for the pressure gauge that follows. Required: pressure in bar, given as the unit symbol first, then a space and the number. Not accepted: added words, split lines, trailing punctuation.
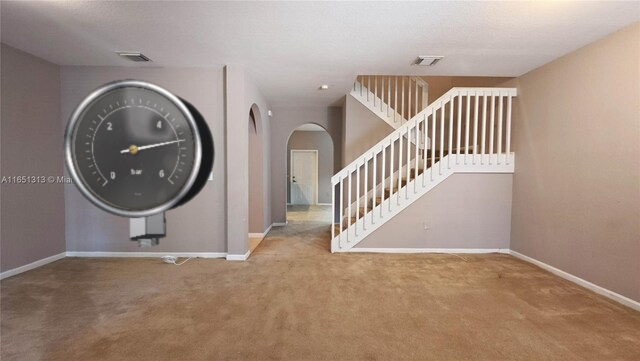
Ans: bar 4.8
